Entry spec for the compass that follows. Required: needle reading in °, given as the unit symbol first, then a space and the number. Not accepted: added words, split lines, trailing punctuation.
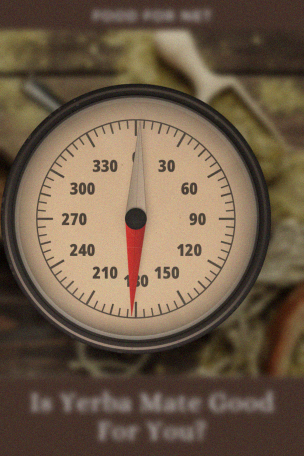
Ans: ° 182.5
